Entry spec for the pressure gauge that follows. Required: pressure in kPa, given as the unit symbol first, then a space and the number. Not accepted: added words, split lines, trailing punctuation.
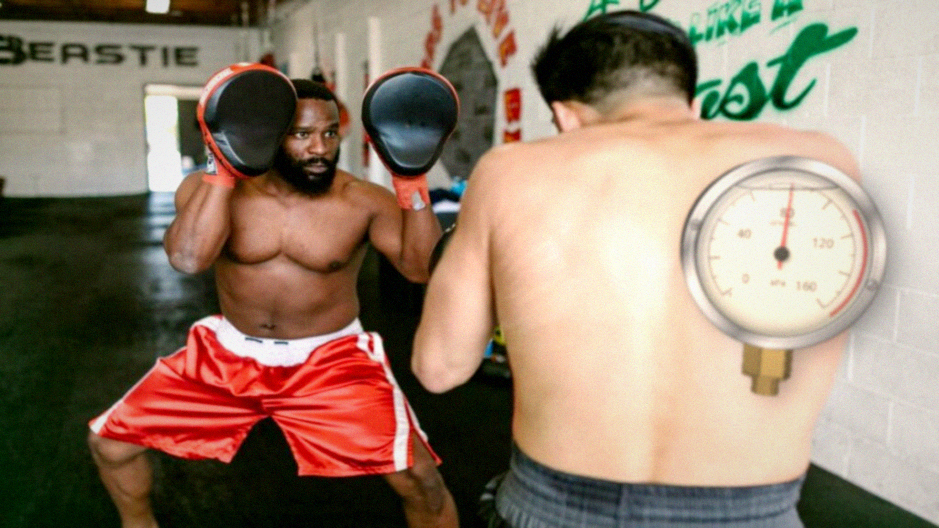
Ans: kPa 80
